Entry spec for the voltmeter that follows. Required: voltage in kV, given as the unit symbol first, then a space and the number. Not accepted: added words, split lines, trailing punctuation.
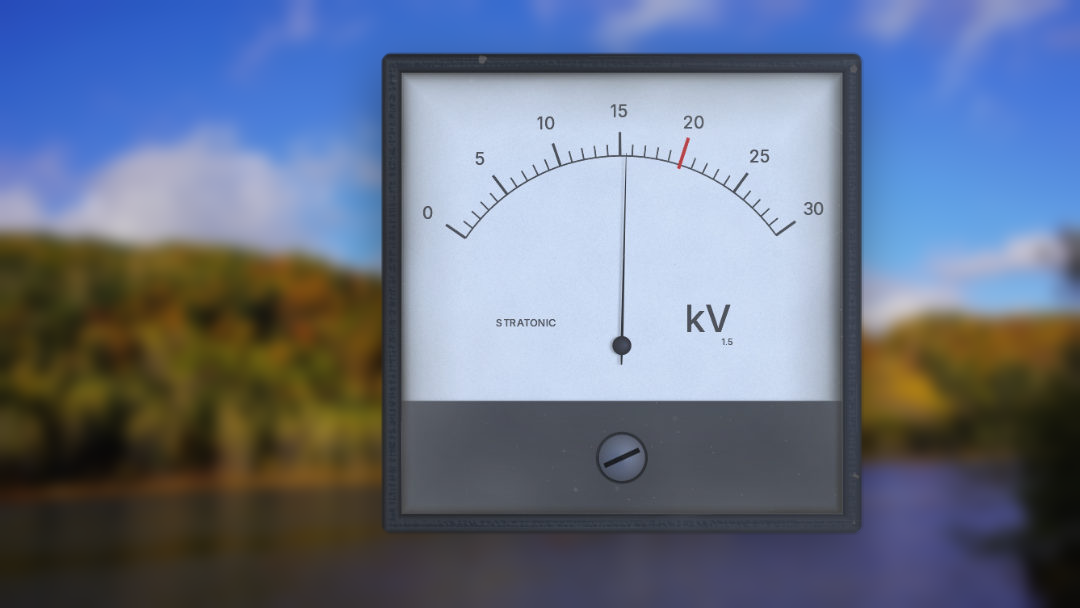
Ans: kV 15.5
